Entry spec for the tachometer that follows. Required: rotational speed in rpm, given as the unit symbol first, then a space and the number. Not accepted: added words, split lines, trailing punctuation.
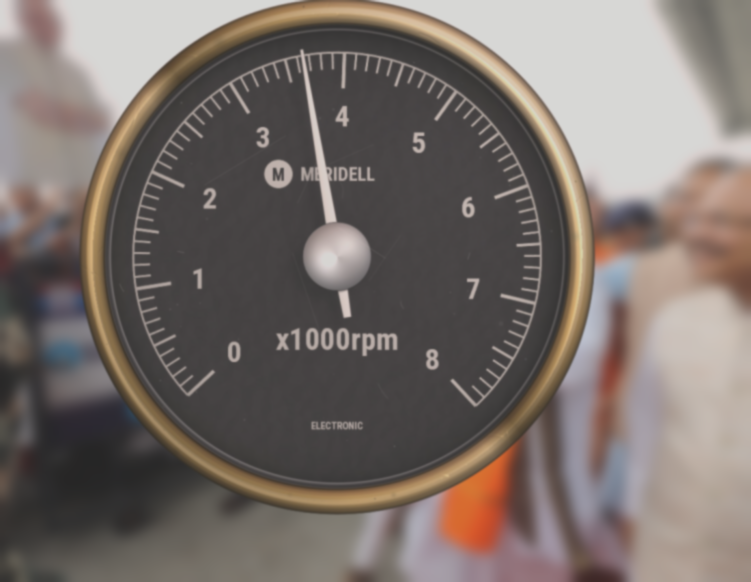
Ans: rpm 3650
